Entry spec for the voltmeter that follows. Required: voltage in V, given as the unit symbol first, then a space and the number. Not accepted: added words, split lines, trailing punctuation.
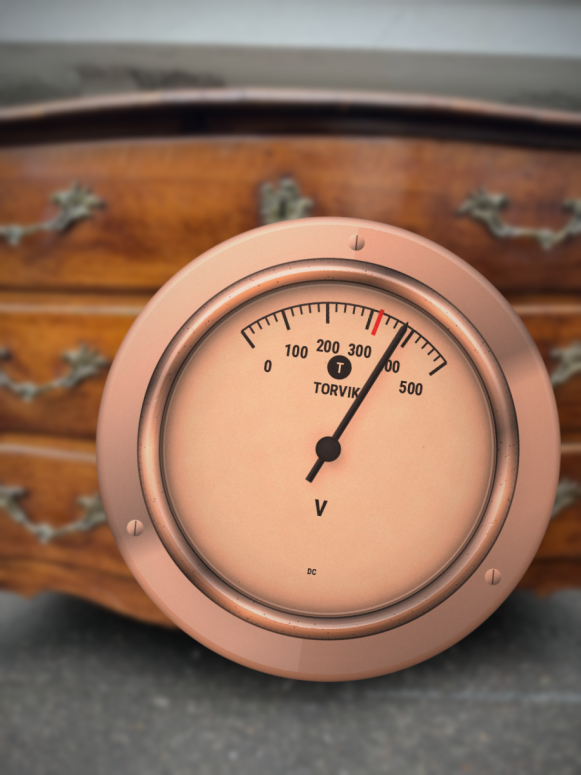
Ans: V 380
